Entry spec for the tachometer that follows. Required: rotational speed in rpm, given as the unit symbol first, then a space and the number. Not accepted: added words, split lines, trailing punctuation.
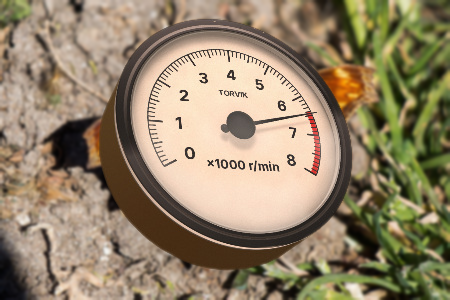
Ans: rpm 6500
